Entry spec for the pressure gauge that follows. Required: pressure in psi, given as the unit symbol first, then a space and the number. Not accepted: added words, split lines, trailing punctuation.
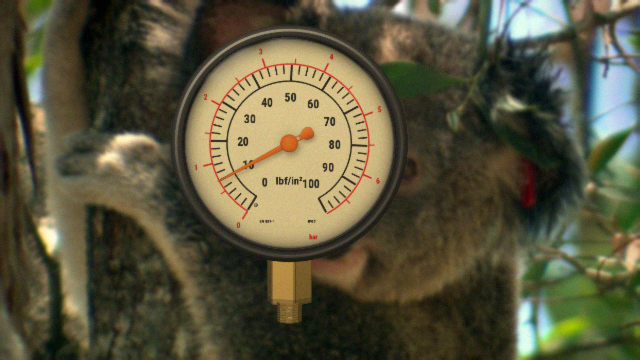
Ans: psi 10
